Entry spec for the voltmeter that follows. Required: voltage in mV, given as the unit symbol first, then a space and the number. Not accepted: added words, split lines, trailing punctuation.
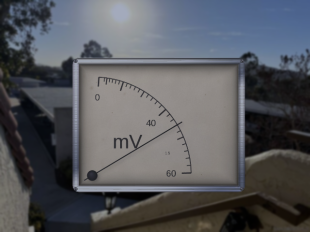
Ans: mV 46
